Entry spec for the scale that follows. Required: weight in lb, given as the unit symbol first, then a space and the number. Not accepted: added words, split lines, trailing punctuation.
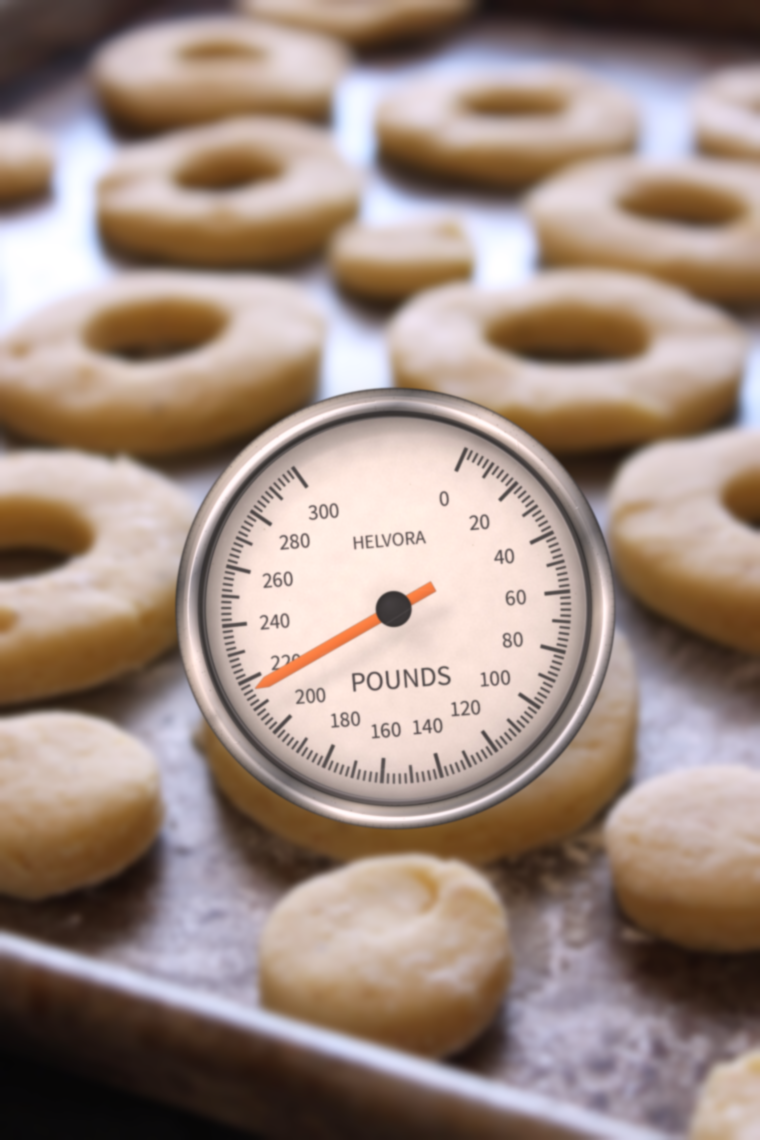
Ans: lb 216
